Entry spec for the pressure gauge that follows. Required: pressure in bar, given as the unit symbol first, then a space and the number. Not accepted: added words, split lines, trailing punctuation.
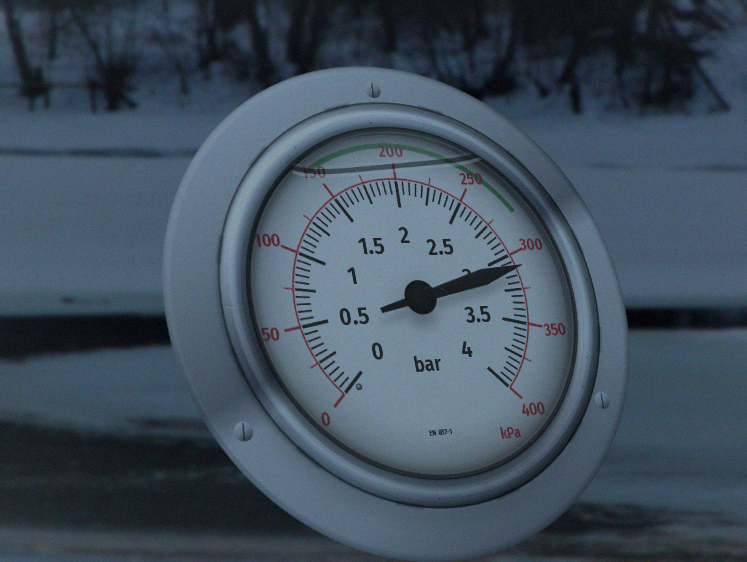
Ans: bar 3.1
